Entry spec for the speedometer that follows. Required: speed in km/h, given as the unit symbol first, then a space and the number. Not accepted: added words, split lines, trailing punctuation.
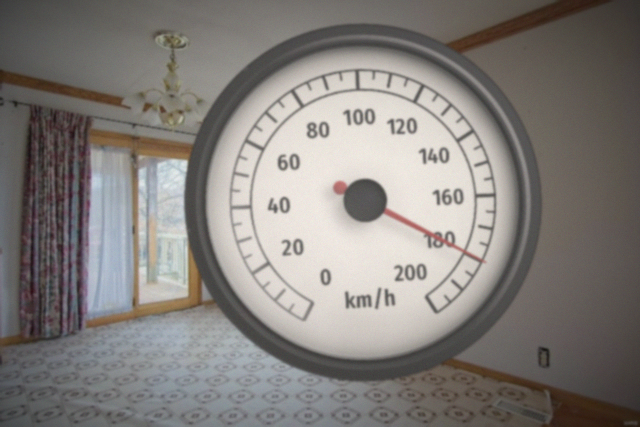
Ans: km/h 180
